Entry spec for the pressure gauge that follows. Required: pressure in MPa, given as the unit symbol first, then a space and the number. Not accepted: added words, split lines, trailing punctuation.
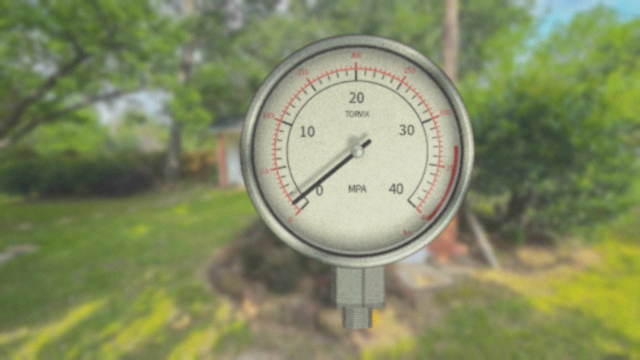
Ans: MPa 1
